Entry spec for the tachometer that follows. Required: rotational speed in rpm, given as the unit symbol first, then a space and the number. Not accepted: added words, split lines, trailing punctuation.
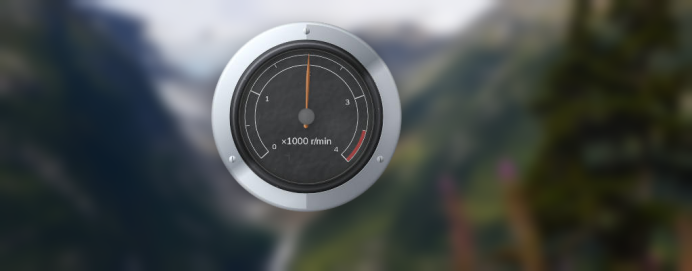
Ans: rpm 2000
